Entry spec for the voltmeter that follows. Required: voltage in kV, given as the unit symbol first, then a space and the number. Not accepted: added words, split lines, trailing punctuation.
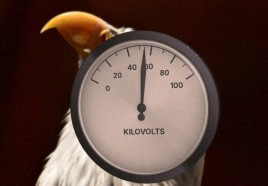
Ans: kV 55
